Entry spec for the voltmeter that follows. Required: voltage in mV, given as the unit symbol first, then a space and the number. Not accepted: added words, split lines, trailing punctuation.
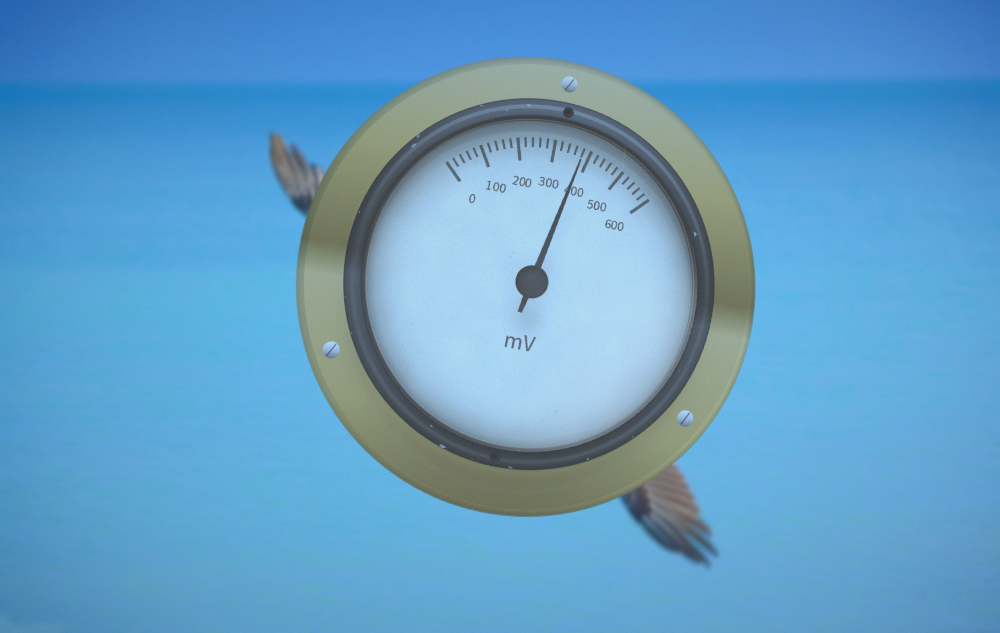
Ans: mV 380
